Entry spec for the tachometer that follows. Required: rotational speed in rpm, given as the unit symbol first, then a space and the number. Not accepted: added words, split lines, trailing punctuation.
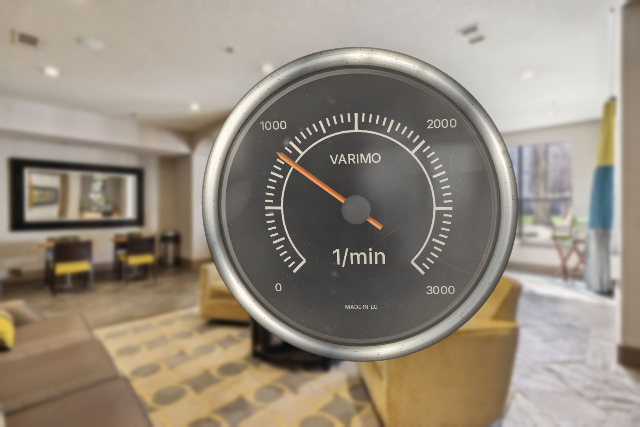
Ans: rpm 900
